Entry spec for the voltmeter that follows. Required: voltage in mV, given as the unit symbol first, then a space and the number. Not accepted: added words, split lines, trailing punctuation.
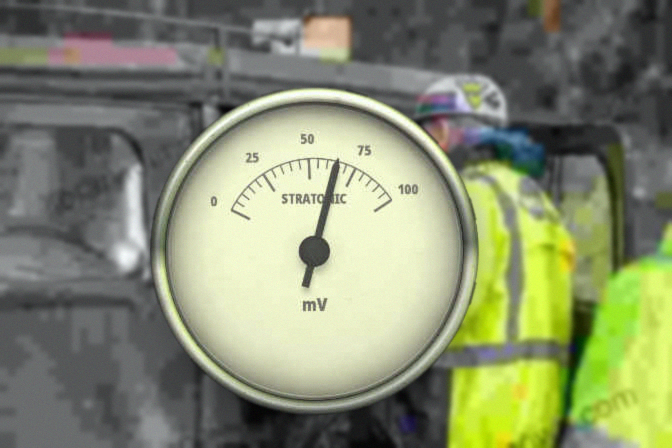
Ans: mV 65
